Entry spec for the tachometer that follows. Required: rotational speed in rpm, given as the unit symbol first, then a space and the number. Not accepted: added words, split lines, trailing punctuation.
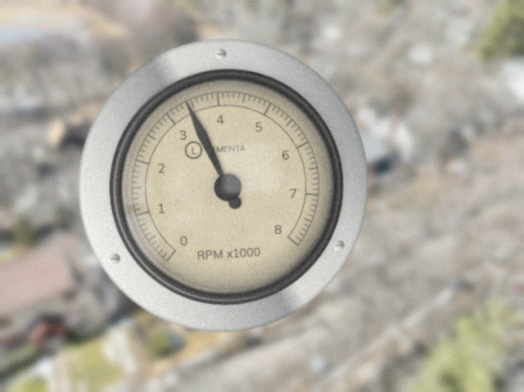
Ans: rpm 3400
